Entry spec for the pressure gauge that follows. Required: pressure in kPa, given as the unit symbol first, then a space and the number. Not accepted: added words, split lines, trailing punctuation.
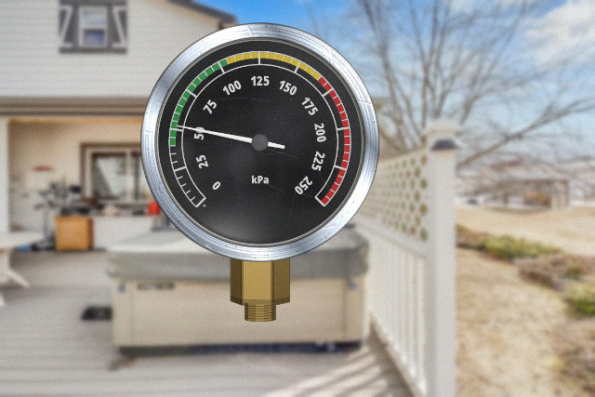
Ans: kPa 52.5
